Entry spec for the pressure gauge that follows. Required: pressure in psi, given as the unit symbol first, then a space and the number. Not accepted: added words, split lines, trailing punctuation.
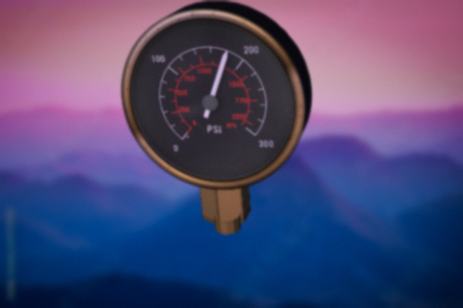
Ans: psi 180
